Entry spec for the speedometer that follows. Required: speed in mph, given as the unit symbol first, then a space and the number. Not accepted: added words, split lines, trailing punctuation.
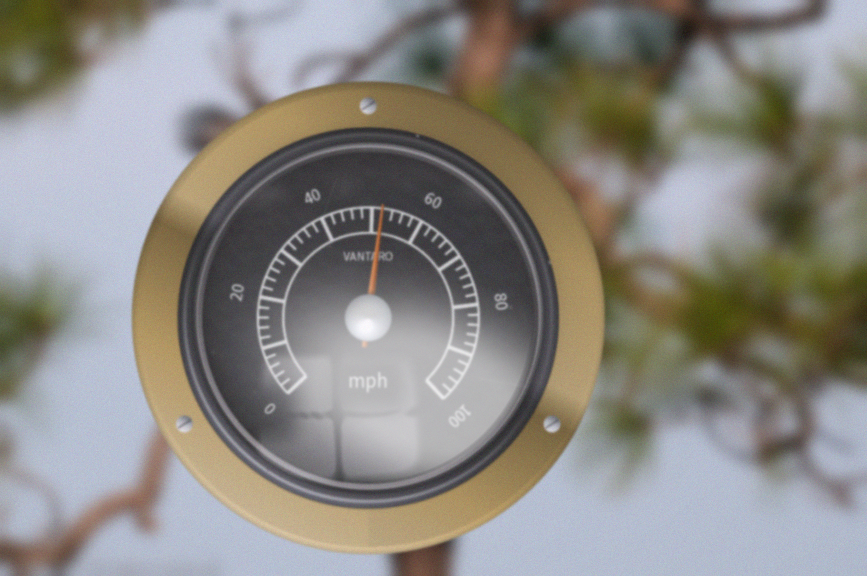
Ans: mph 52
